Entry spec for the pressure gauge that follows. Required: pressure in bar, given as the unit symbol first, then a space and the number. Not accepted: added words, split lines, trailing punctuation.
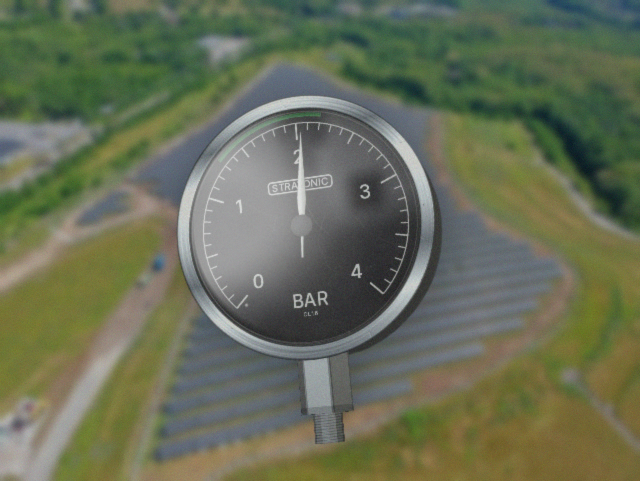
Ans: bar 2.05
